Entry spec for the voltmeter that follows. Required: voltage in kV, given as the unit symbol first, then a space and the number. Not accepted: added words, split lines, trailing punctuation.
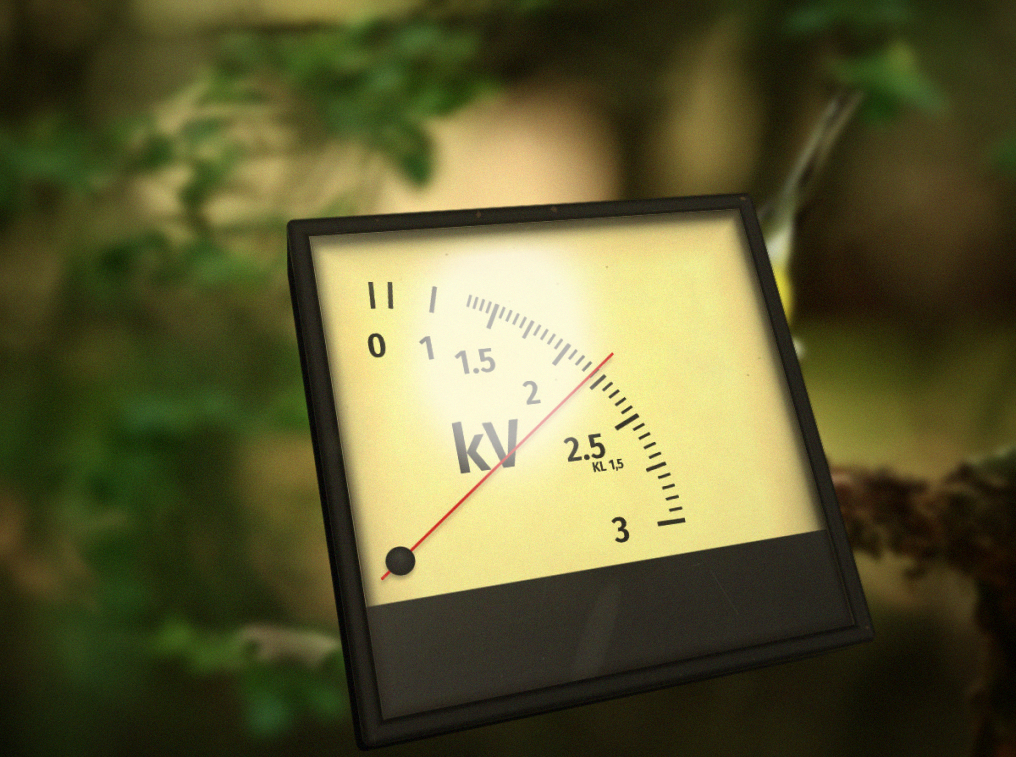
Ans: kV 2.2
